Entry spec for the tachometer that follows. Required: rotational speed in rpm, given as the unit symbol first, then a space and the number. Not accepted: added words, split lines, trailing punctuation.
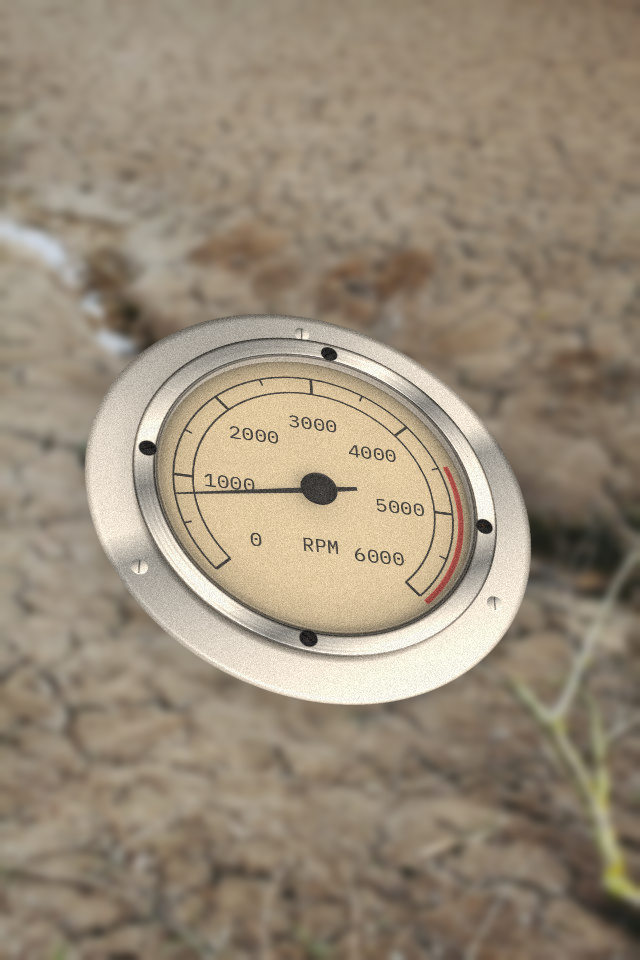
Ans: rpm 750
